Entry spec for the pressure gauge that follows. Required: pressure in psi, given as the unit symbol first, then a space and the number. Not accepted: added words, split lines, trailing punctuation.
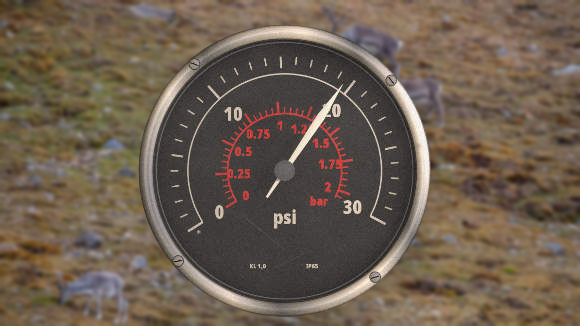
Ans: psi 19.5
